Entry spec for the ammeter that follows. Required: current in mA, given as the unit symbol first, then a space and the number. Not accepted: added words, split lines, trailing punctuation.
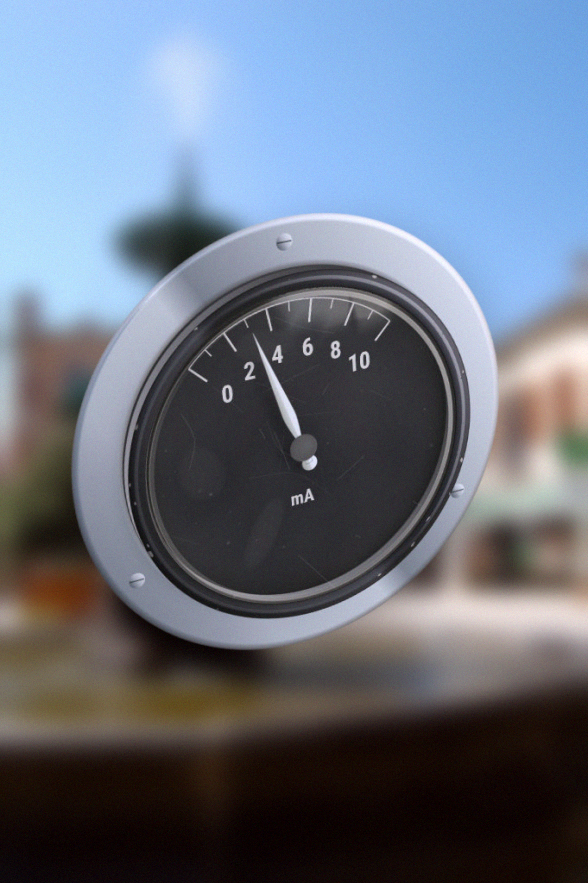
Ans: mA 3
